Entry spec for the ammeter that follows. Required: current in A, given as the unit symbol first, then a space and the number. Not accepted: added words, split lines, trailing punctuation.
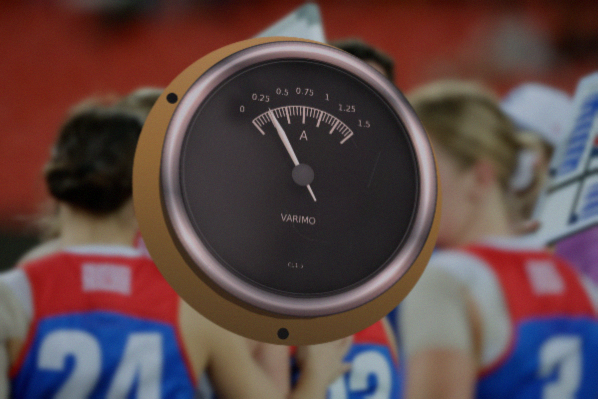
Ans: A 0.25
